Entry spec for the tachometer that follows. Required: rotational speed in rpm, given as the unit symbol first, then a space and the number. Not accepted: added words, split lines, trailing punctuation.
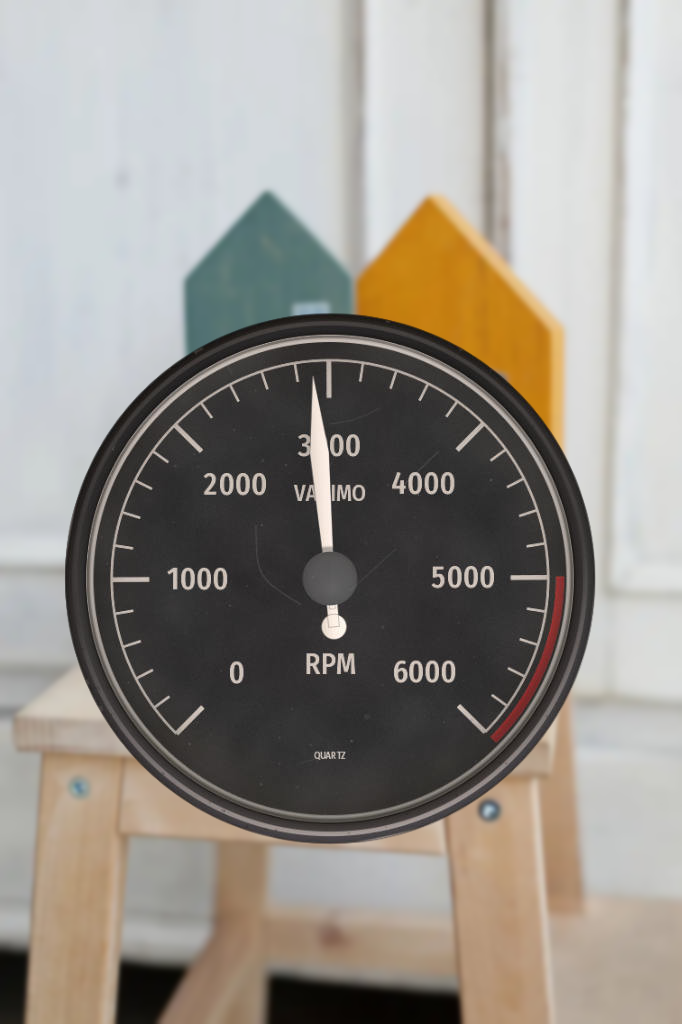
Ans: rpm 2900
